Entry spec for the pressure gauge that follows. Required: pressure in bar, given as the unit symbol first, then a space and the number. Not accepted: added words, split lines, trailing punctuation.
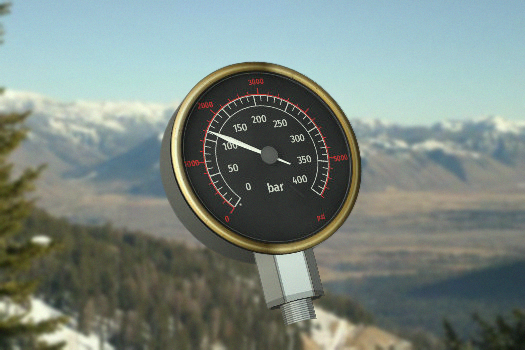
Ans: bar 110
